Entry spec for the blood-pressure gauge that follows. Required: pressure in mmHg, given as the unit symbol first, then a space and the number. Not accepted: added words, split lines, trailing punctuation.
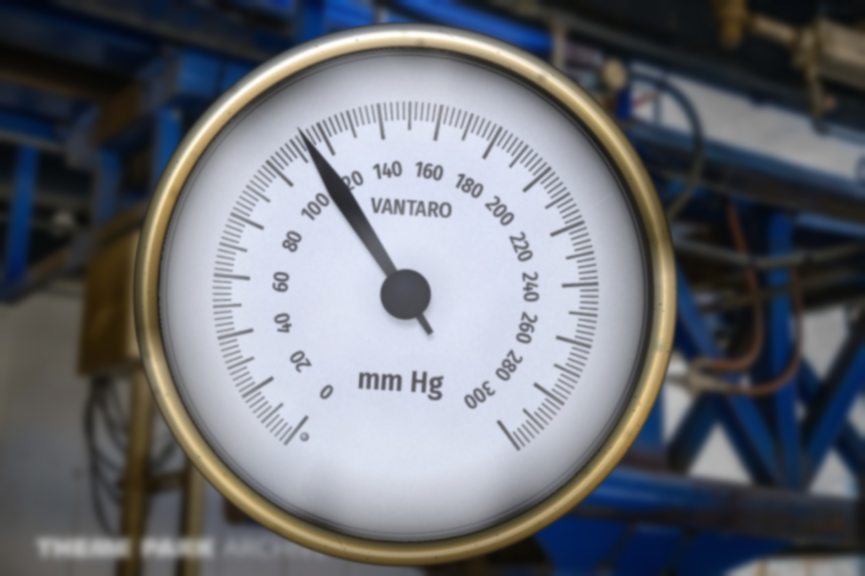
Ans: mmHg 114
